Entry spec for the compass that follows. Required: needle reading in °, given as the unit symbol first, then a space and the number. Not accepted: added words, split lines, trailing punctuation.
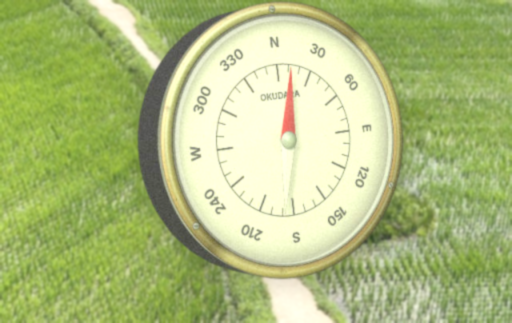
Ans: ° 10
